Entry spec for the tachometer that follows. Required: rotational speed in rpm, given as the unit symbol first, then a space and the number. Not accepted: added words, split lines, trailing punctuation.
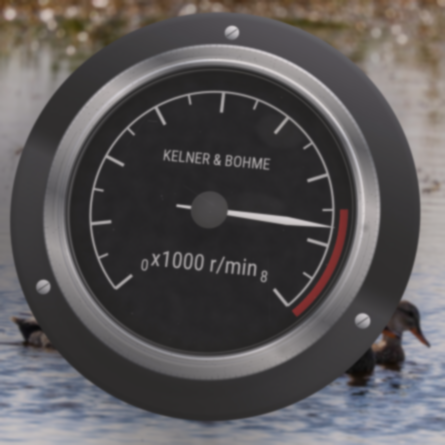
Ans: rpm 6750
